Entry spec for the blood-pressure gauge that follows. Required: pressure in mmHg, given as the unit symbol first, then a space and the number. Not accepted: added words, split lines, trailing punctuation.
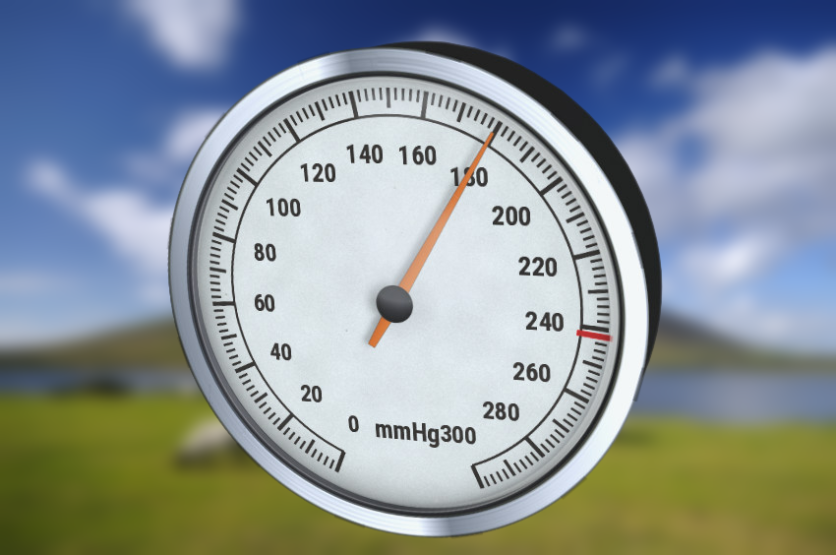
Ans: mmHg 180
